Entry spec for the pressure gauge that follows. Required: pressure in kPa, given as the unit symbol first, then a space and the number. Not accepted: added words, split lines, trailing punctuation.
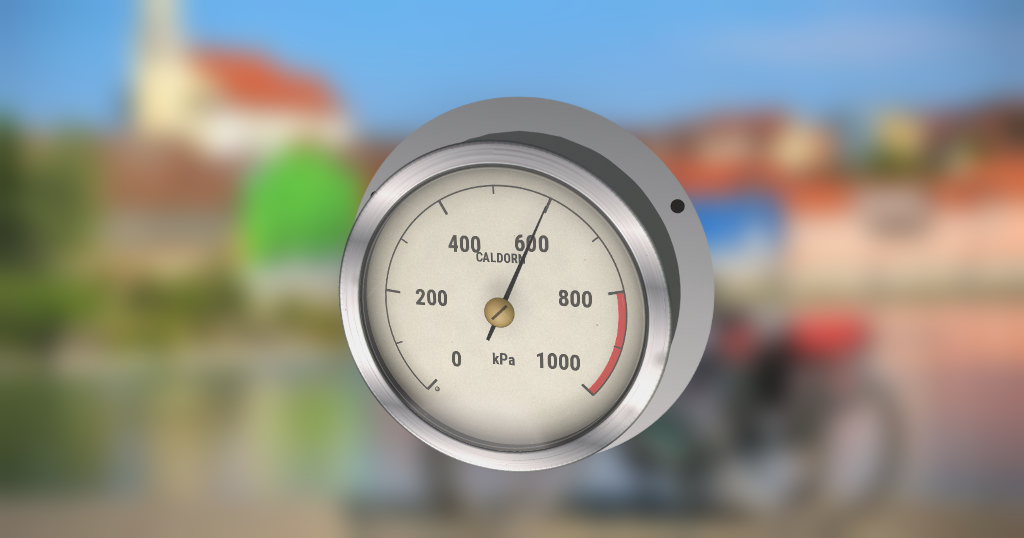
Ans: kPa 600
